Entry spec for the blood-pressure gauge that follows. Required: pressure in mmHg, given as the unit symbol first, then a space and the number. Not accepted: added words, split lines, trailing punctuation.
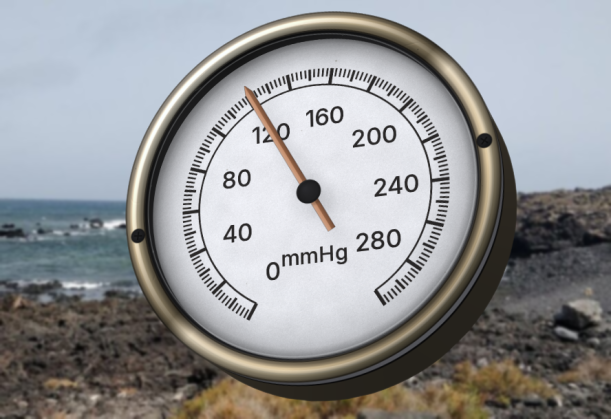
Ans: mmHg 122
